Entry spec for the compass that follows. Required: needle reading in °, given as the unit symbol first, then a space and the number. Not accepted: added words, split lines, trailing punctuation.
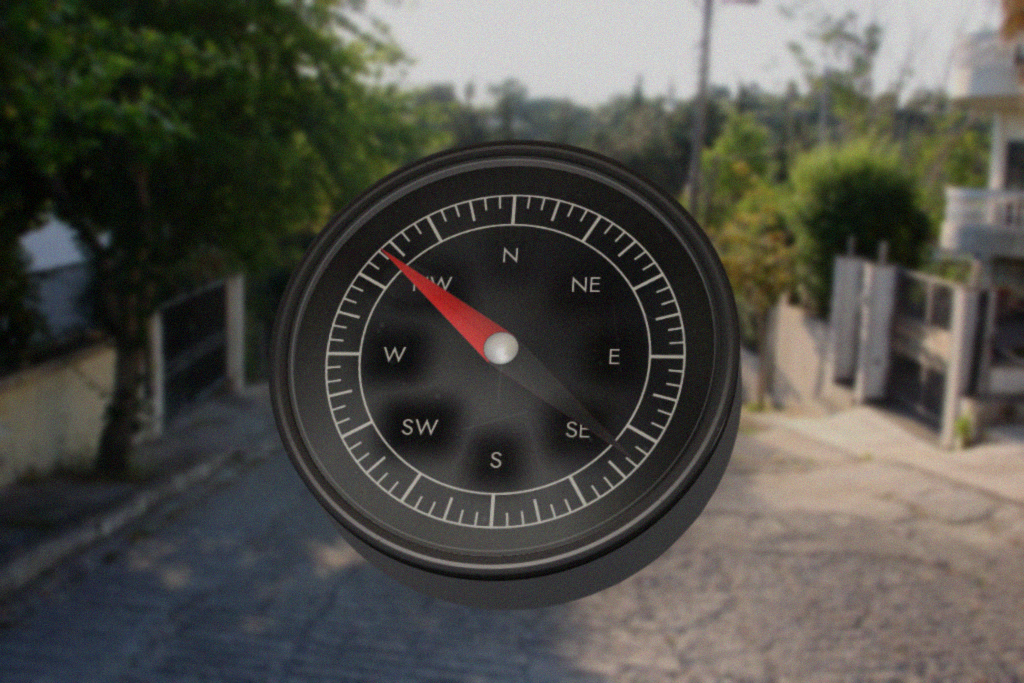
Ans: ° 310
